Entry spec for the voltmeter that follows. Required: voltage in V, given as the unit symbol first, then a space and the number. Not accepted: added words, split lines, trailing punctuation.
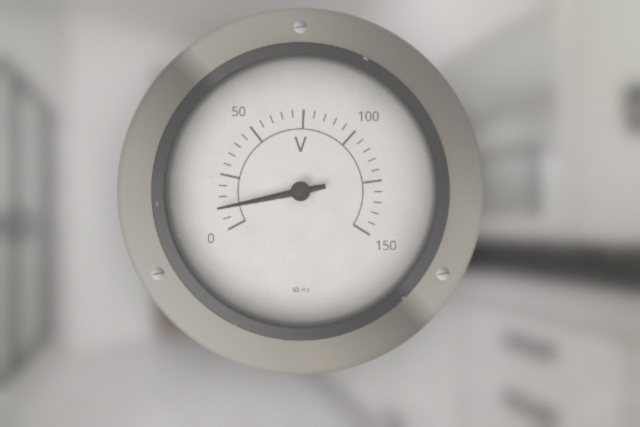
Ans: V 10
